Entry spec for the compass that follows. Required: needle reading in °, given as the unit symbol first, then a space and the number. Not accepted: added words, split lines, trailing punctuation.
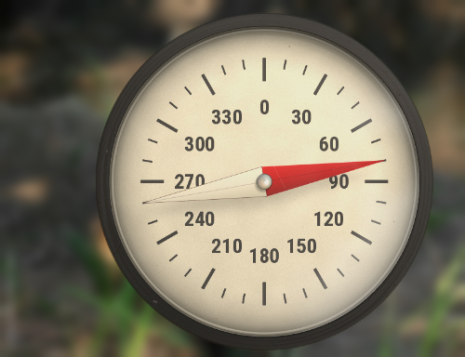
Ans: ° 80
